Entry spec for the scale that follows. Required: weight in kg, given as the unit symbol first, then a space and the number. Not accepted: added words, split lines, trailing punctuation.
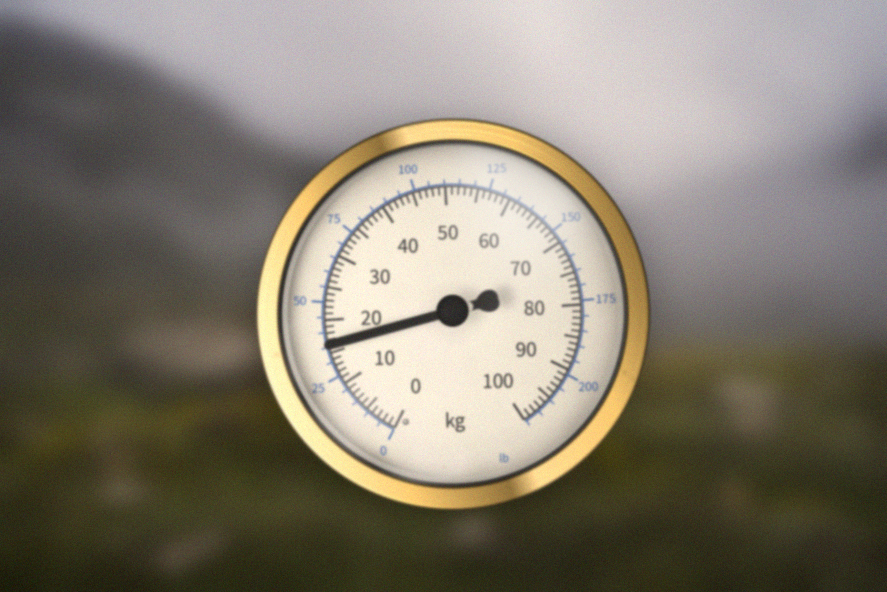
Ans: kg 16
